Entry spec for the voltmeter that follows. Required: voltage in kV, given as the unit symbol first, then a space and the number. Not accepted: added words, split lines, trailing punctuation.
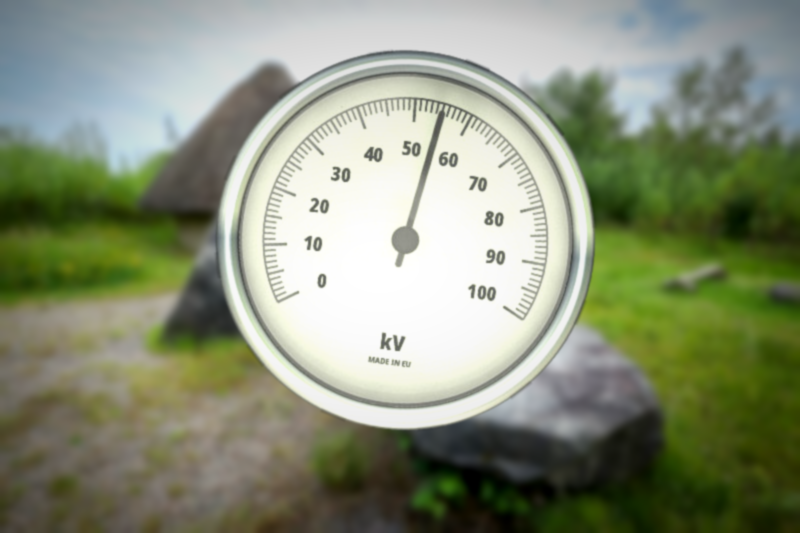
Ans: kV 55
